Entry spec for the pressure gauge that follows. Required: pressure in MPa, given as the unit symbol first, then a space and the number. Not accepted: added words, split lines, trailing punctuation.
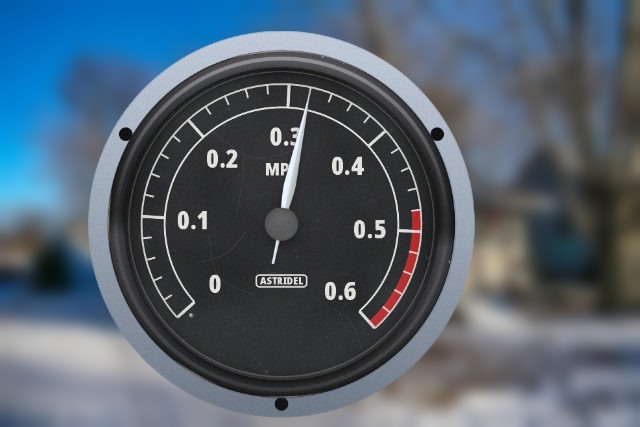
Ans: MPa 0.32
